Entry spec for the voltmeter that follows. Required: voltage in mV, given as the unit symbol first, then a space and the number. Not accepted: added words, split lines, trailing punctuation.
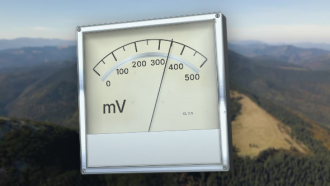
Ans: mV 350
